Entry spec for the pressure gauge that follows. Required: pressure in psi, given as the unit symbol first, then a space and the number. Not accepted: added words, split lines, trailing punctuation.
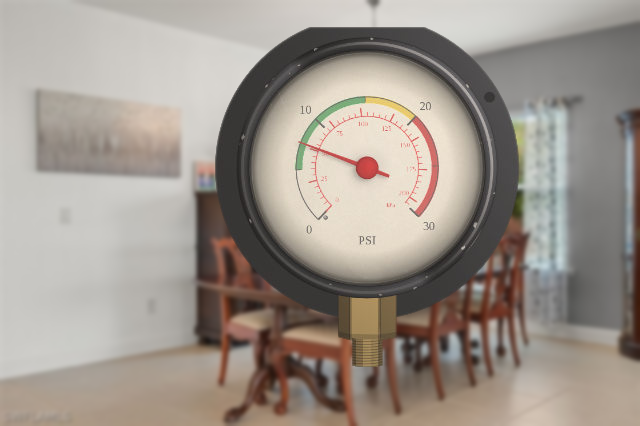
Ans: psi 7.5
